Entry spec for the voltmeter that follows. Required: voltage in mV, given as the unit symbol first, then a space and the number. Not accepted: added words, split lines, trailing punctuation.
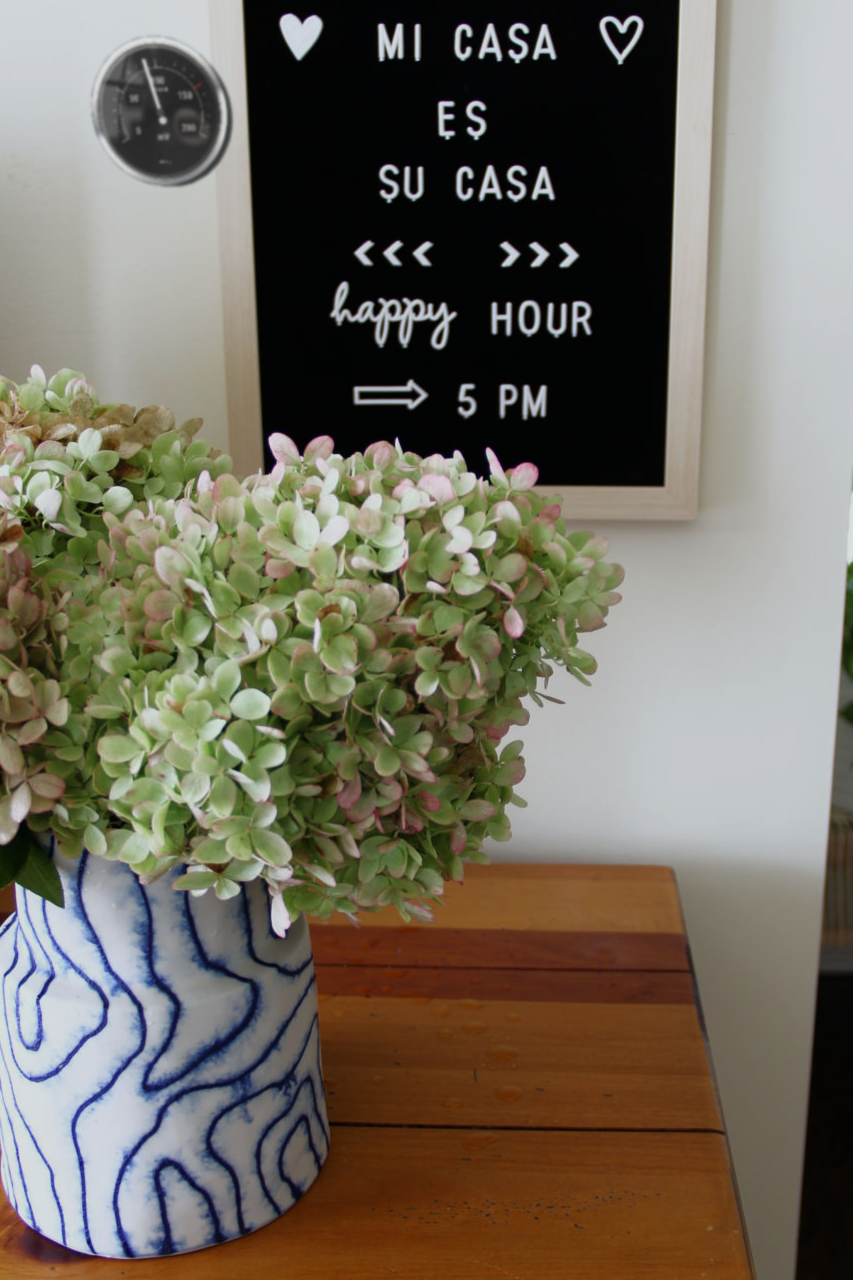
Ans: mV 90
